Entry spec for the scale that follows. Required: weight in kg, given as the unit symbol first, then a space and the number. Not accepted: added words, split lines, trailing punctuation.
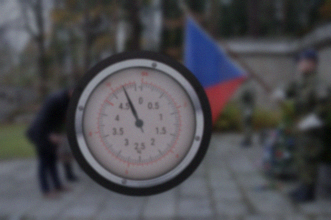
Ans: kg 4.75
